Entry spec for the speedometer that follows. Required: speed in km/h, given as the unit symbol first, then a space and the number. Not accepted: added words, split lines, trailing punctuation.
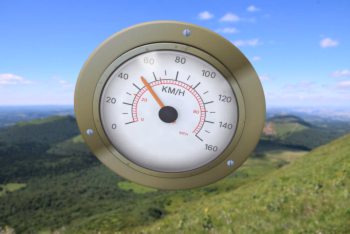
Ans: km/h 50
